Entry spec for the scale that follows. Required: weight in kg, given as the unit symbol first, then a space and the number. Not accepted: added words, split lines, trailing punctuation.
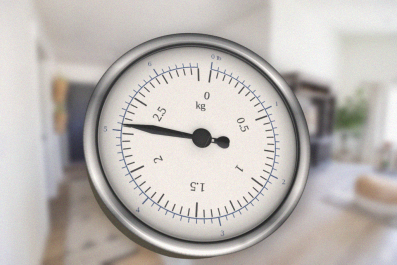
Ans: kg 2.3
